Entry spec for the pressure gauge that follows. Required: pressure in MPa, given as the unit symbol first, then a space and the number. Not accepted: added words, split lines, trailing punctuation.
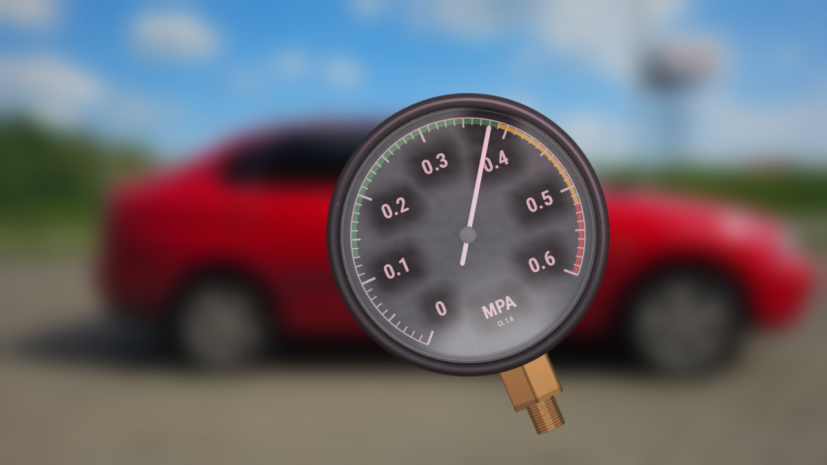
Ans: MPa 0.38
